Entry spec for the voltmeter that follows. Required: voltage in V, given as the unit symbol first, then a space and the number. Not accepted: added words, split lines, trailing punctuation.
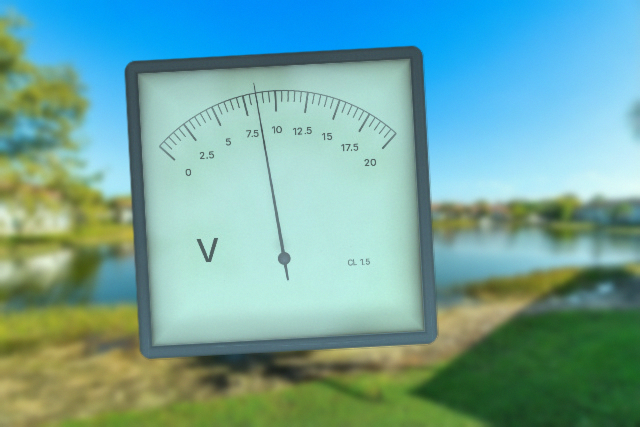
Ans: V 8.5
